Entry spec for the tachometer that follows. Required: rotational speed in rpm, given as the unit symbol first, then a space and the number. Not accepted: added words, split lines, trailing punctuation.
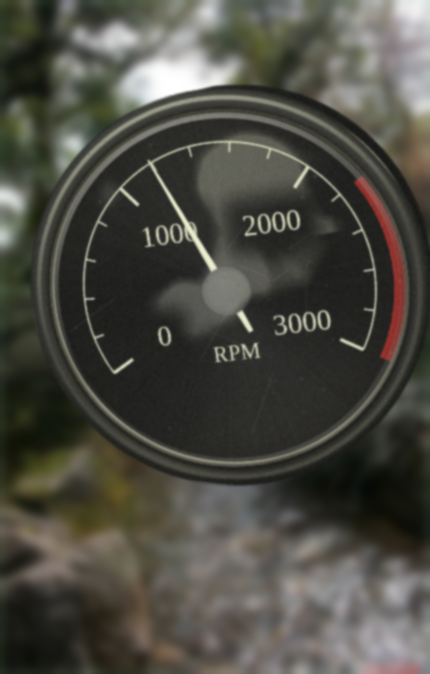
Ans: rpm 1200
